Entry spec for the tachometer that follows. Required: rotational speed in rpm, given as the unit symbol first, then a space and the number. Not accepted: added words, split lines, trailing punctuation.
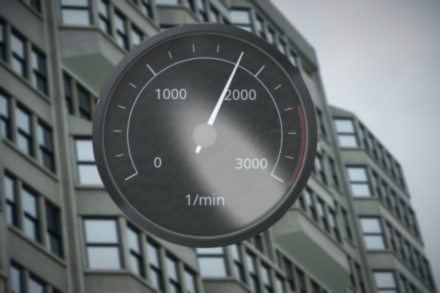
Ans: rpm 1800
